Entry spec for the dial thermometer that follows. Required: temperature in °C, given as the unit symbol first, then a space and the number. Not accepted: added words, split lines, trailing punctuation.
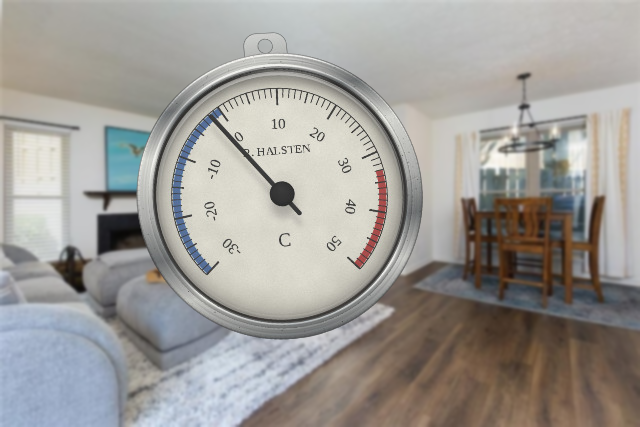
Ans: °C -2
